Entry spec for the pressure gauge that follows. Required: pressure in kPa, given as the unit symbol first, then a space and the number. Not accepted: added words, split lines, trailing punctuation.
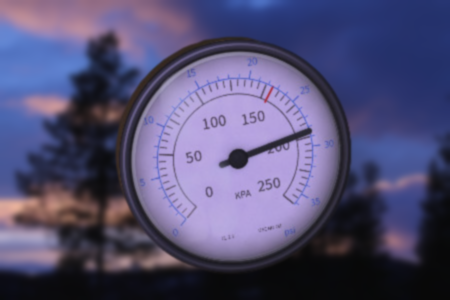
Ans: kPa 195
